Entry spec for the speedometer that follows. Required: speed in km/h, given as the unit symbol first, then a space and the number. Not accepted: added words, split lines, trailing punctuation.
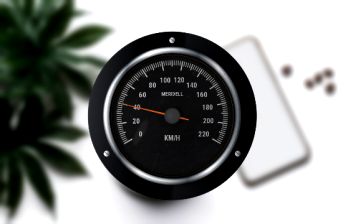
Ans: km/h 40
